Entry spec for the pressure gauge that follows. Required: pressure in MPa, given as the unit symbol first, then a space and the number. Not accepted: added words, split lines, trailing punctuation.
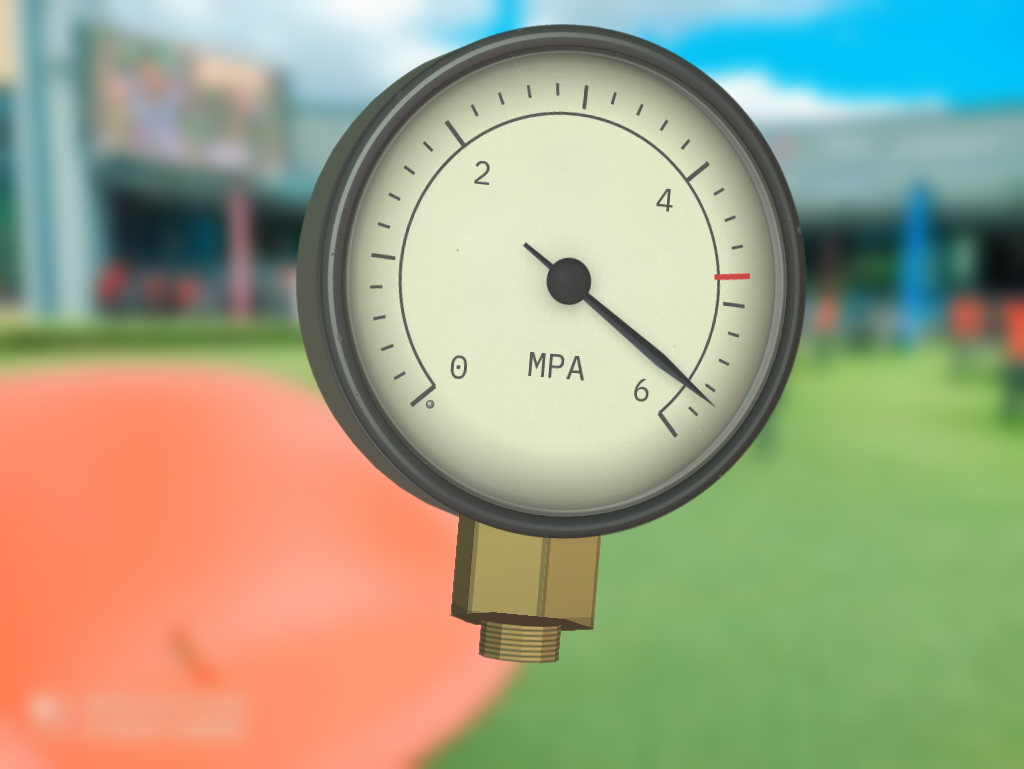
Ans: MPa 5.7
